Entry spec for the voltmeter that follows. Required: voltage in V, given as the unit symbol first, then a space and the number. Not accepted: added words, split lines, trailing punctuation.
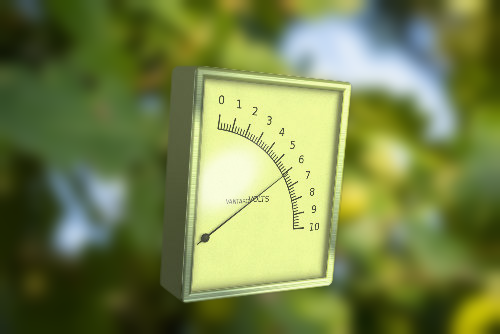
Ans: V 6
